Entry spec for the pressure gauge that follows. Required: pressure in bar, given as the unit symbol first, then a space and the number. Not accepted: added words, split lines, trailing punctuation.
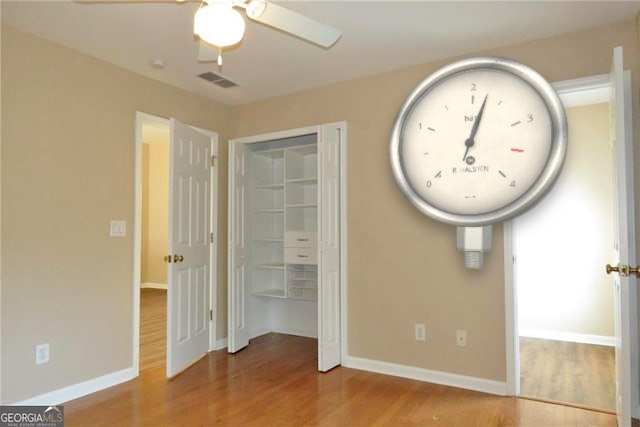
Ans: bar 2.25
